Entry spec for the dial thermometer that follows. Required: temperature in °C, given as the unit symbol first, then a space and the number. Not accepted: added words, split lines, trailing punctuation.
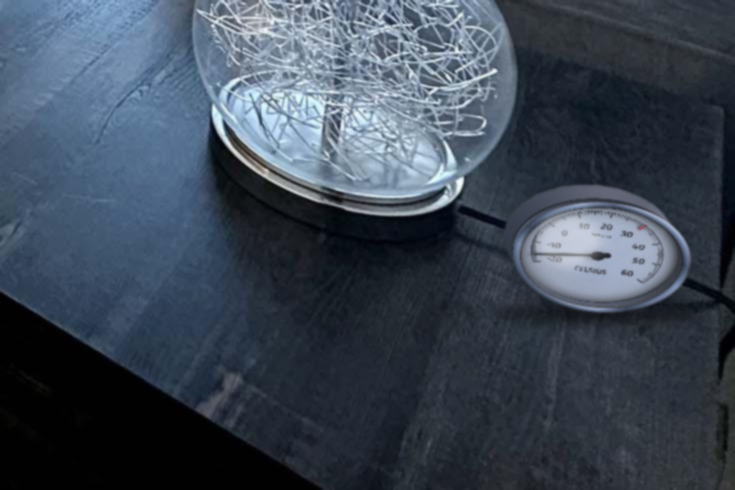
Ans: °C -15
